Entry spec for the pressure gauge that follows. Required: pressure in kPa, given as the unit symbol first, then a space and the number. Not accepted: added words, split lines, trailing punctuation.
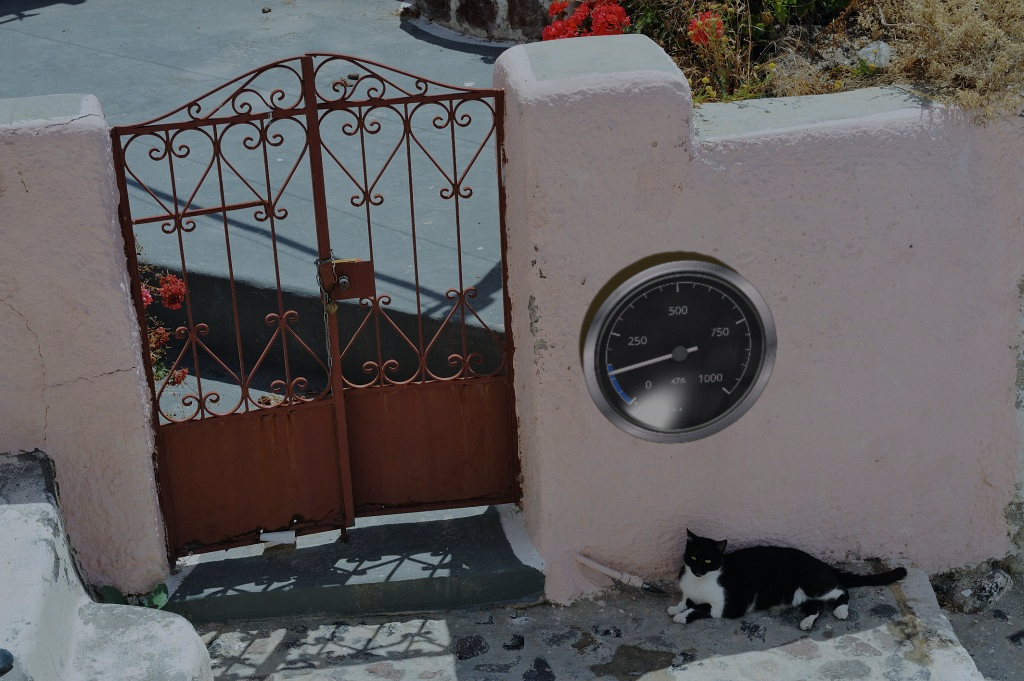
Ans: kPa 125
